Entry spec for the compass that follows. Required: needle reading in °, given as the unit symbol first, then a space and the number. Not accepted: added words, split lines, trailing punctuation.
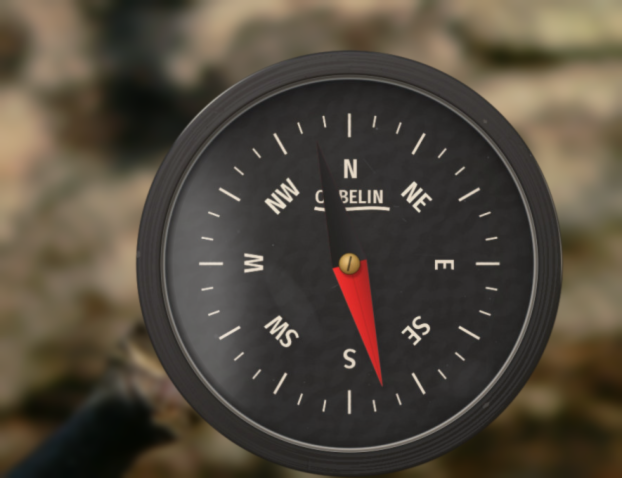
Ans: ° 165
